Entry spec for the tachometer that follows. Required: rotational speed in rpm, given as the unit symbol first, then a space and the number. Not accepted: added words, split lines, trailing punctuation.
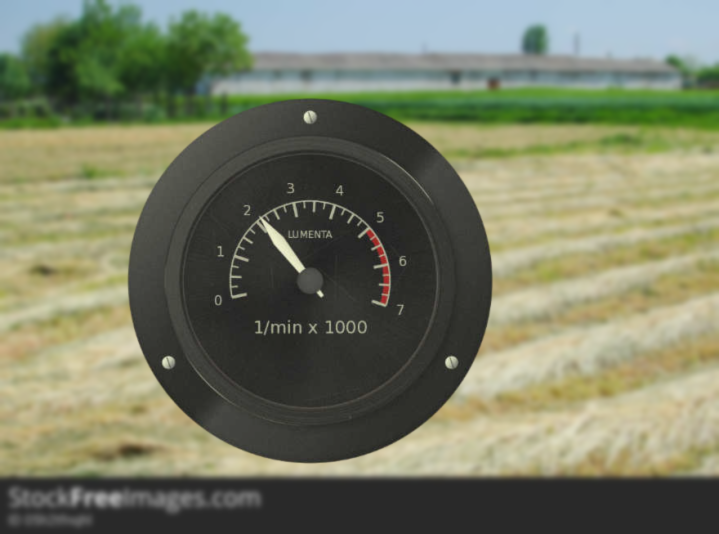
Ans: rpm 2125
